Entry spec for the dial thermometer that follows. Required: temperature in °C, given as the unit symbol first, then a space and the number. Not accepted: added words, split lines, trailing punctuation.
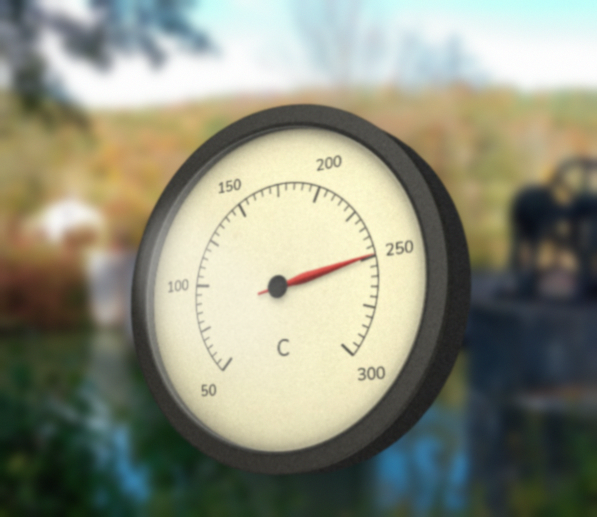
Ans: °C 250
